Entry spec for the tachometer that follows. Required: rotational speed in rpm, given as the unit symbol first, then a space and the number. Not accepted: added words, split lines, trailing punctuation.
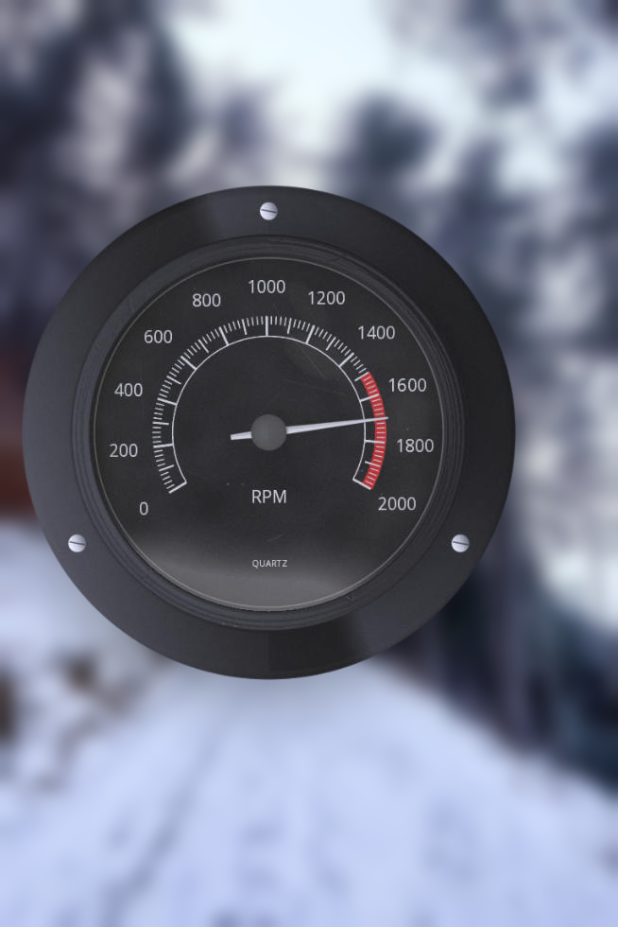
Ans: rpm 1700
